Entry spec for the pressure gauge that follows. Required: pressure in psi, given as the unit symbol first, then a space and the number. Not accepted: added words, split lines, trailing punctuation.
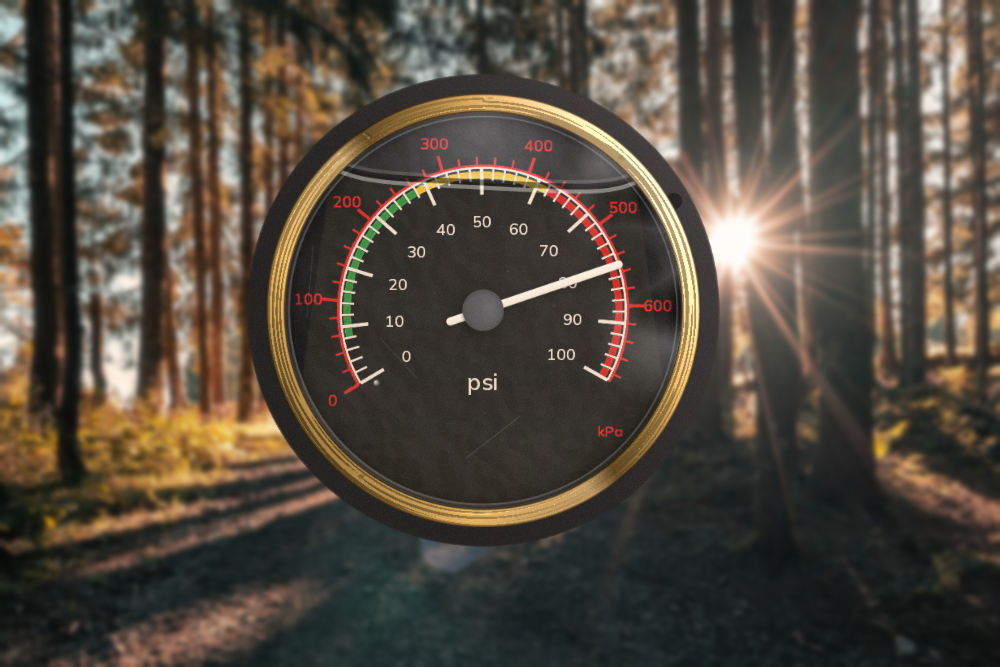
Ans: psi 80
